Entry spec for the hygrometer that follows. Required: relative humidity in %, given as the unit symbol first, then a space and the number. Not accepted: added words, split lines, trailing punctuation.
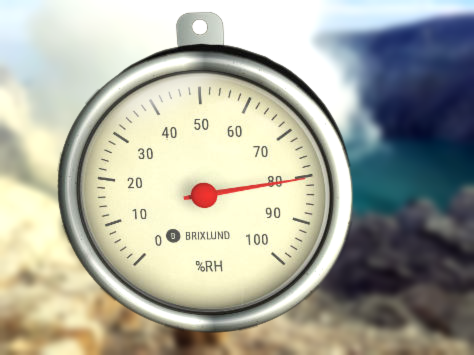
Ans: % 80
